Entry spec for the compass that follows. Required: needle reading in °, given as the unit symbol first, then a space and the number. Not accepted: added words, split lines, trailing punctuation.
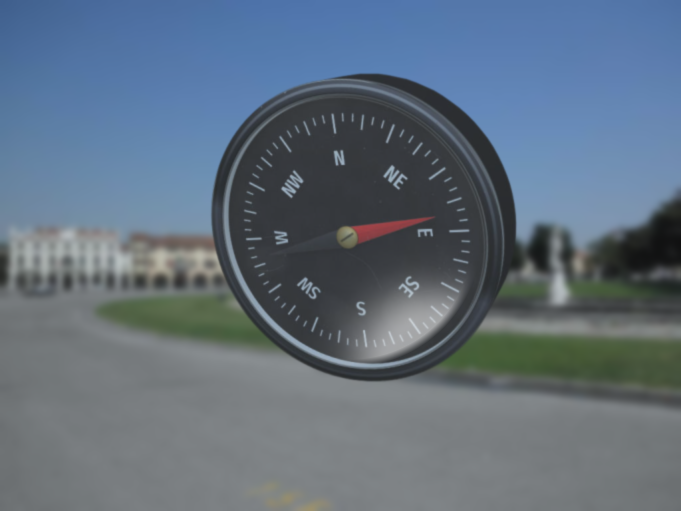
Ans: ° 80
